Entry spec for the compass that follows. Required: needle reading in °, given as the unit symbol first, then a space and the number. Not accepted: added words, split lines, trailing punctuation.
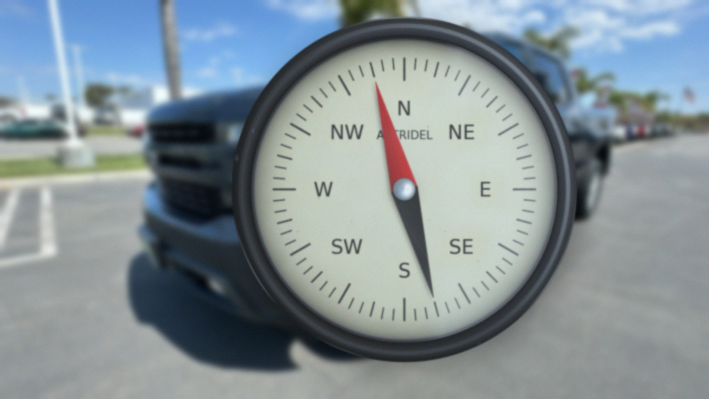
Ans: ° 345
